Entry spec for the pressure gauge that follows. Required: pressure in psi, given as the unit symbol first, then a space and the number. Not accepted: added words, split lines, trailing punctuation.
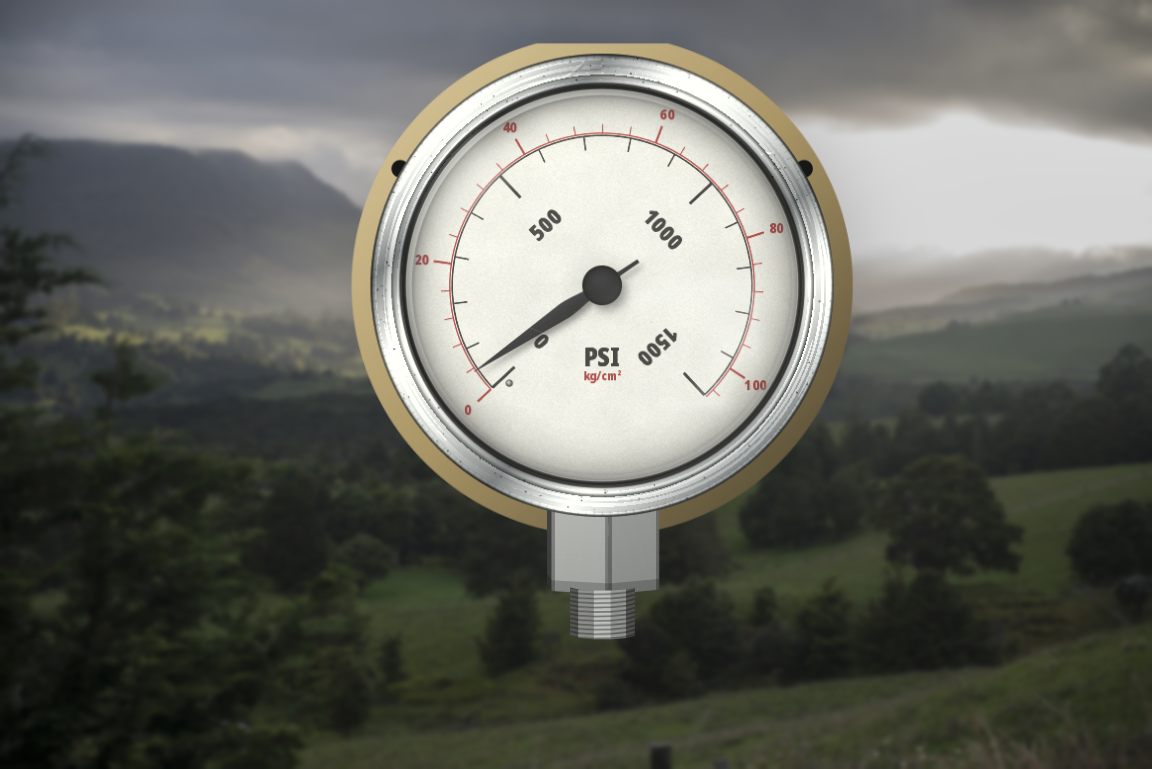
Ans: psi 50
